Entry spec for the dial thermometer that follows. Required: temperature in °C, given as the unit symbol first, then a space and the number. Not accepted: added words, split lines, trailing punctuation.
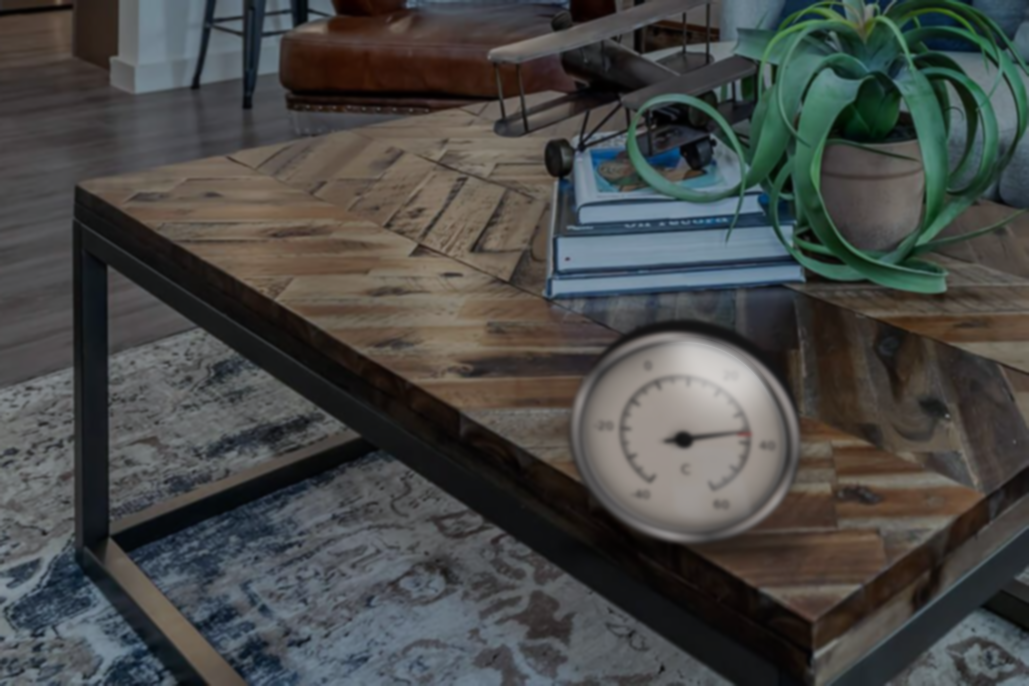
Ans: °C 35
